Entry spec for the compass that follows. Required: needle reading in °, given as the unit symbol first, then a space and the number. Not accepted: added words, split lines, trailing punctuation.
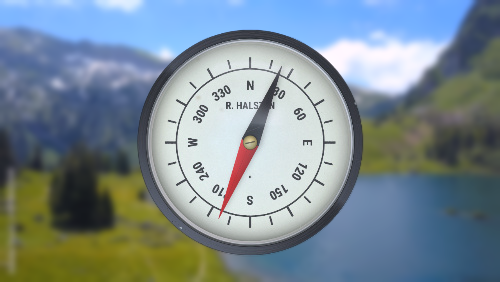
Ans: ° 202.5
